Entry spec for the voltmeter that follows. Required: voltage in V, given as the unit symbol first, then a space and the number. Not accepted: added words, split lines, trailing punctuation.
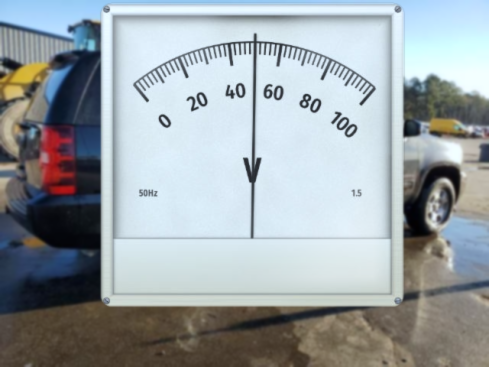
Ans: V 50
